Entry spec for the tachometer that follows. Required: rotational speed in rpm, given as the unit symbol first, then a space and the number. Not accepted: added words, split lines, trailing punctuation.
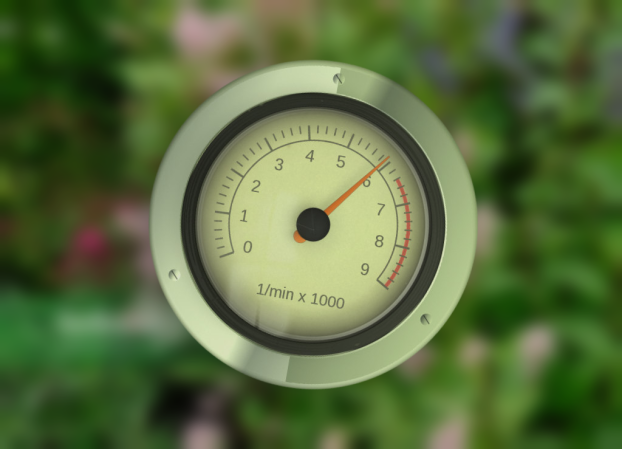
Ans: rpm 5900
